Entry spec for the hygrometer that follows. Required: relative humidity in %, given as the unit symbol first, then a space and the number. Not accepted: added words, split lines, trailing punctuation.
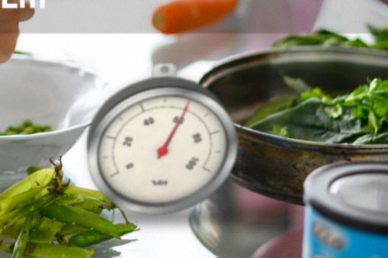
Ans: % 60
